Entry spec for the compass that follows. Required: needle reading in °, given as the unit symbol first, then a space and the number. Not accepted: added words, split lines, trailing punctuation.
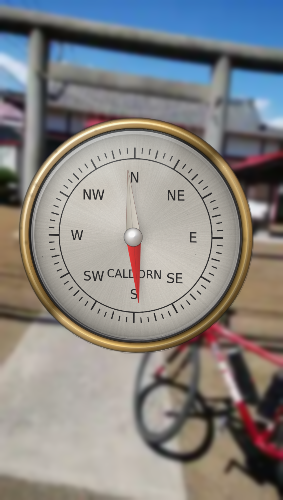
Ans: ° 175
